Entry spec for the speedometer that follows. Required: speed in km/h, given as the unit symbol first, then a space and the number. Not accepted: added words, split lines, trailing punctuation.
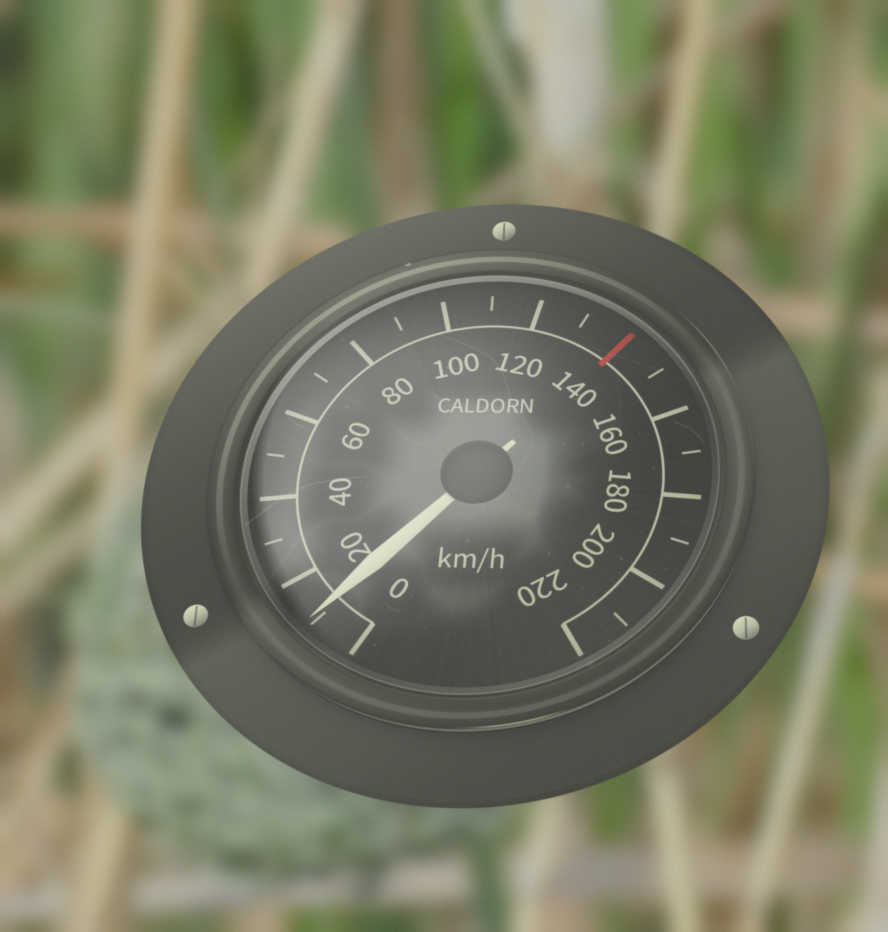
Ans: km/h 10
